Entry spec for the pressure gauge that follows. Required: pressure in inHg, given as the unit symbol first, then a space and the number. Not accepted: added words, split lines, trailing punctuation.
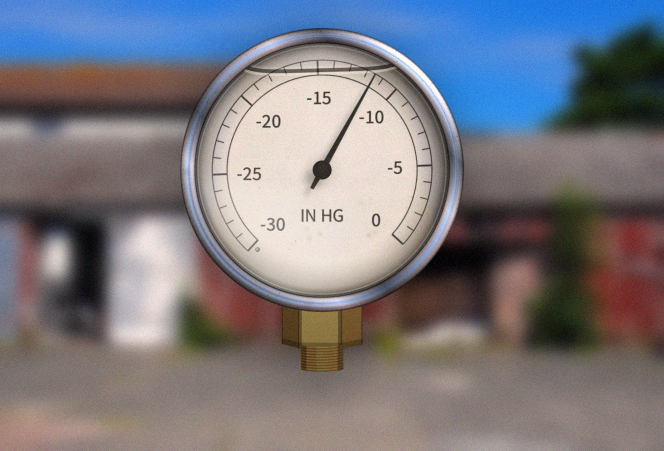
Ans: inHg -11.5
